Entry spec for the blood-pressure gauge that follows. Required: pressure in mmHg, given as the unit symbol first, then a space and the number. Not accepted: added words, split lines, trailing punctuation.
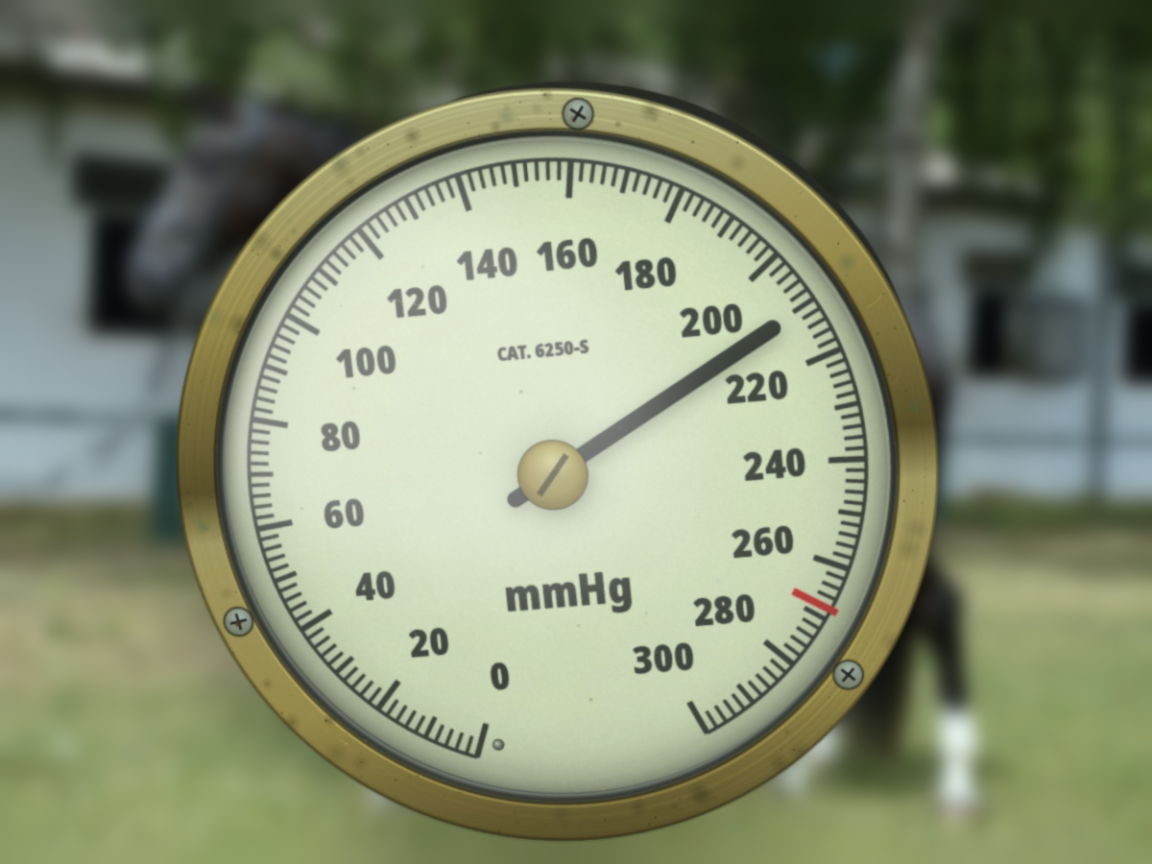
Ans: mmHg 210
